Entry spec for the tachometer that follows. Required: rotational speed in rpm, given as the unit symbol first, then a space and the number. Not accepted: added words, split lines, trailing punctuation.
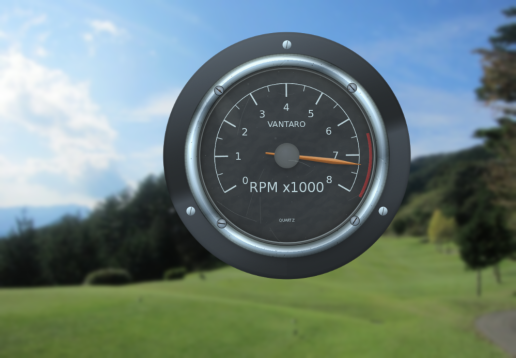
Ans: rpm 7250
